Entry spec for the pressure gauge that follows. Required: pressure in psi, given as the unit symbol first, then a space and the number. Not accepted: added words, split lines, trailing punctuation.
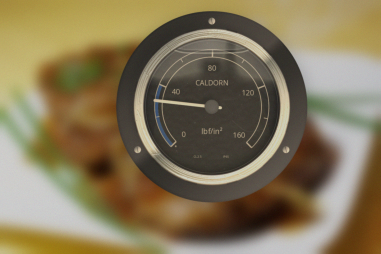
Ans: psi 30
